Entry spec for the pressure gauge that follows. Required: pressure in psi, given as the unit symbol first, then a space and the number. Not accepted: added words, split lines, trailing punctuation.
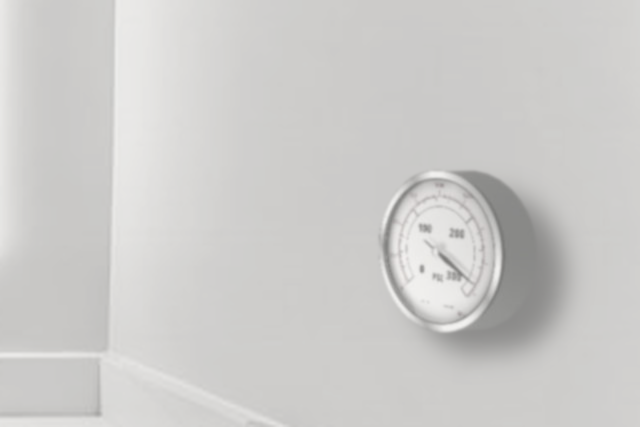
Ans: psi 280
